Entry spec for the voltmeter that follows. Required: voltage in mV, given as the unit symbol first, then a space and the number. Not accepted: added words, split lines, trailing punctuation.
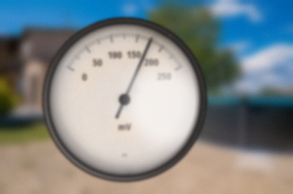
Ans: mV 175
